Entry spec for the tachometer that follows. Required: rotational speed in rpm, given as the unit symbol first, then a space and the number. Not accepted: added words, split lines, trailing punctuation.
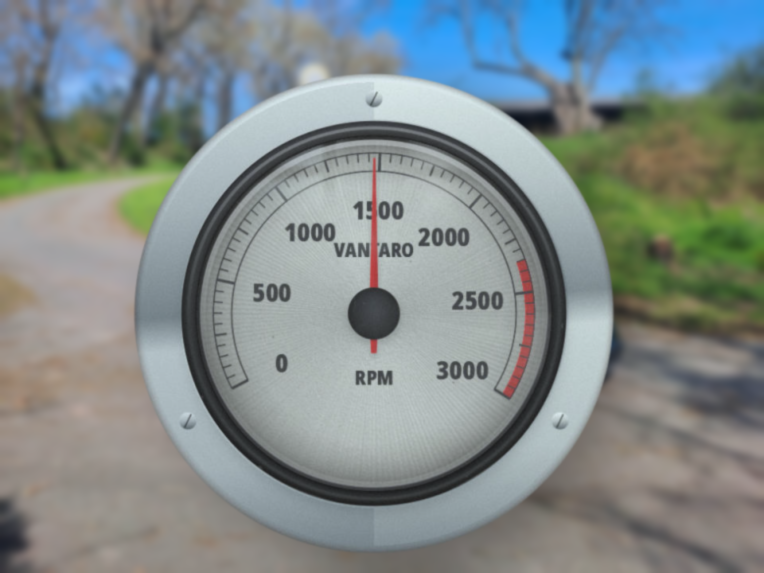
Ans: rpm 1475
